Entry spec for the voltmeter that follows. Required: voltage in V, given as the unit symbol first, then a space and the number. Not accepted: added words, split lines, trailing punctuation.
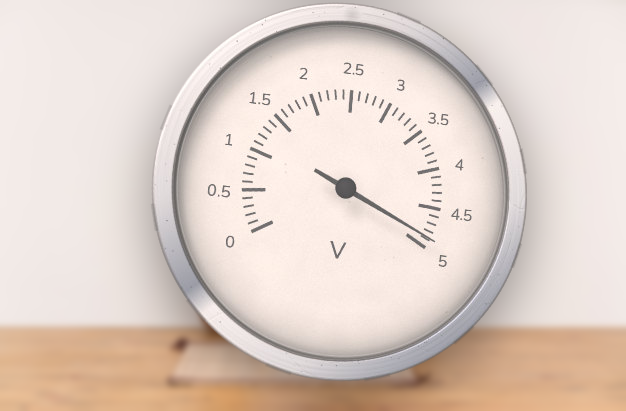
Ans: V 4.9
